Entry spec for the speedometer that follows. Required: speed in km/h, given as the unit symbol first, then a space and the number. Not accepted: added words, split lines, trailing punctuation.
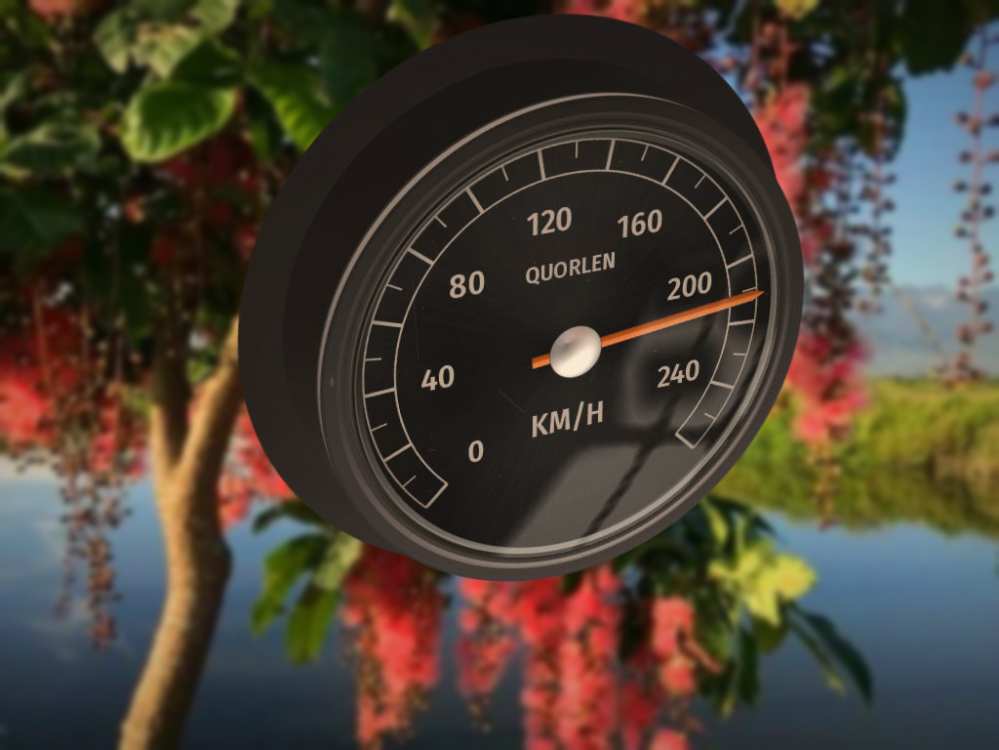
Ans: km/h 210
